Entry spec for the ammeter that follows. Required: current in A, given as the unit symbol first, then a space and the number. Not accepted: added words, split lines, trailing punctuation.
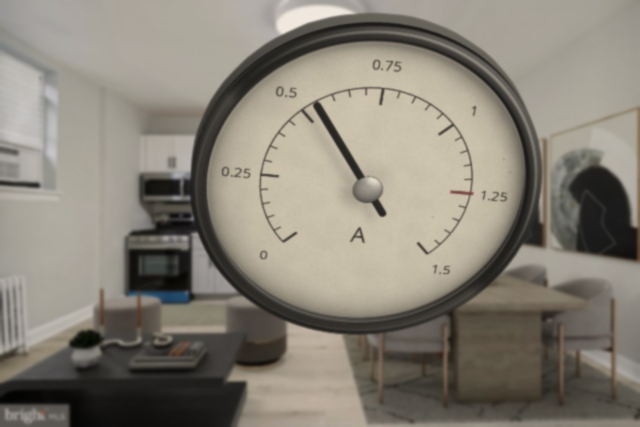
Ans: A 0.55
